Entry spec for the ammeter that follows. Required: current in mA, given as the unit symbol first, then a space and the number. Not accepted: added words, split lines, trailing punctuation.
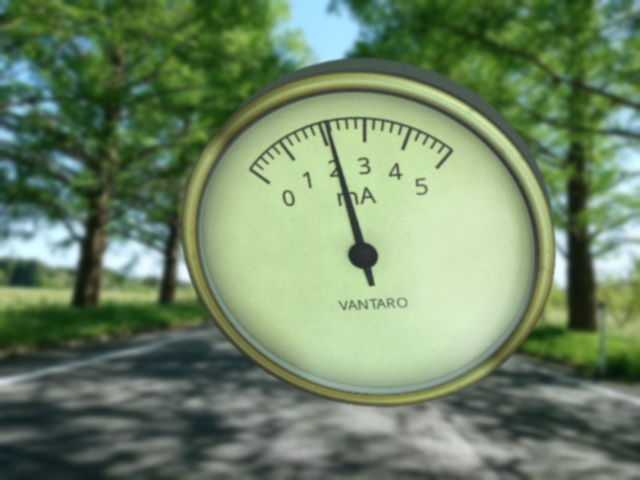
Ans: mA 2.2
